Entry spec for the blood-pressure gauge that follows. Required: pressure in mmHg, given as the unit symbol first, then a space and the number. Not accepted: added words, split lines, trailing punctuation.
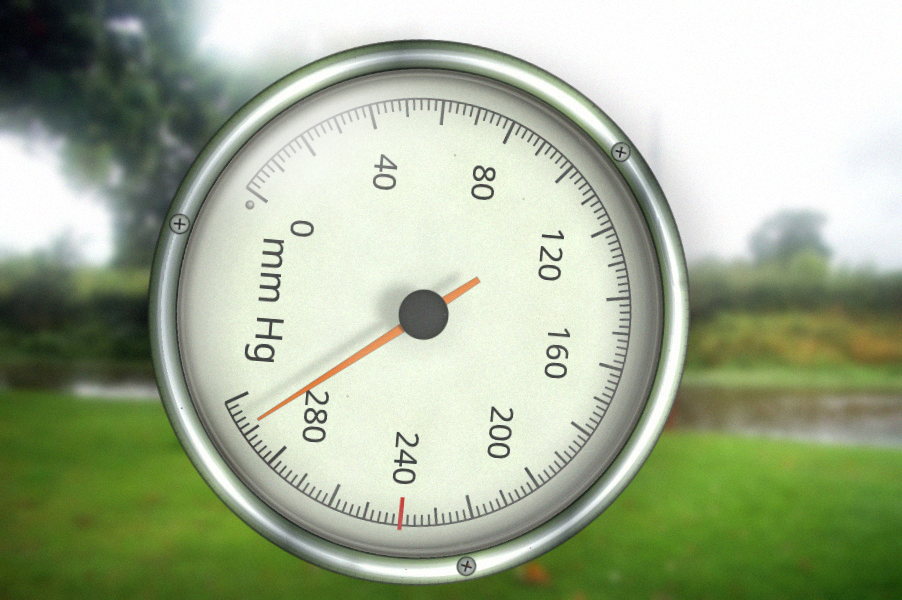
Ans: mmHg 292
